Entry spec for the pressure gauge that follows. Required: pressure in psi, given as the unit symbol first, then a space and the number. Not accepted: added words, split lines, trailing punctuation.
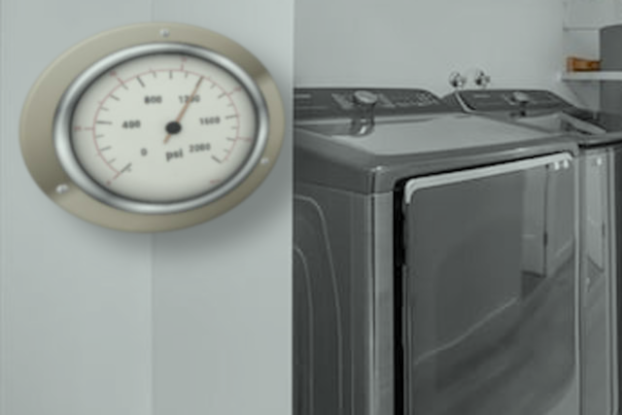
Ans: psi 1200
